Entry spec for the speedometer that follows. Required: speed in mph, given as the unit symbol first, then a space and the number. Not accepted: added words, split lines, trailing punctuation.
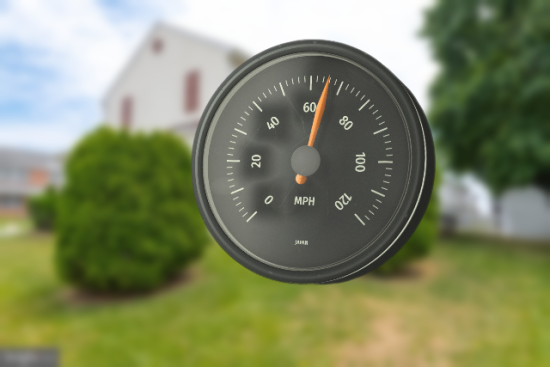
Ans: mph 66
